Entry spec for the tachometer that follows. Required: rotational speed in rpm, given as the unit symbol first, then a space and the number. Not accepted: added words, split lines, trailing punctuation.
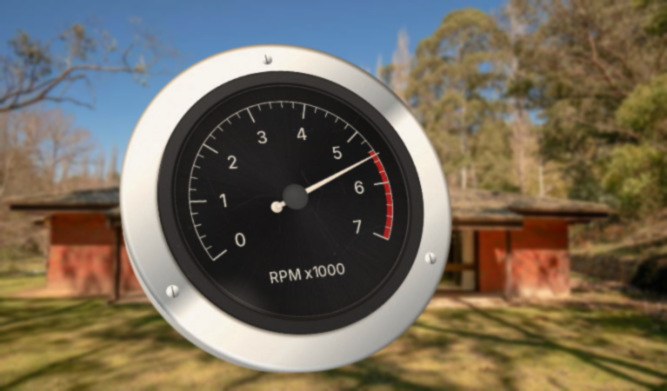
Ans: rpm 5500
